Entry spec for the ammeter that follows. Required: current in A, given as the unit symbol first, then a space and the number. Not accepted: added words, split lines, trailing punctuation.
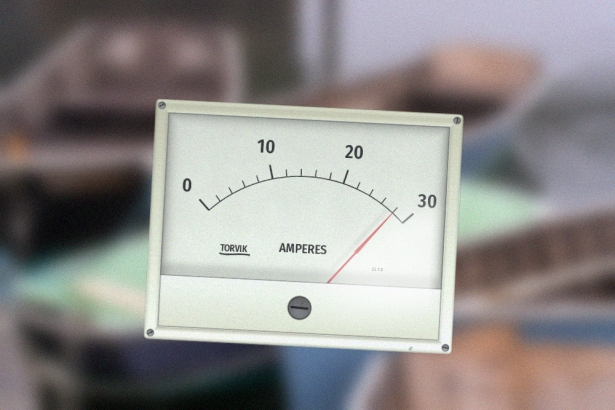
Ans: A 28
